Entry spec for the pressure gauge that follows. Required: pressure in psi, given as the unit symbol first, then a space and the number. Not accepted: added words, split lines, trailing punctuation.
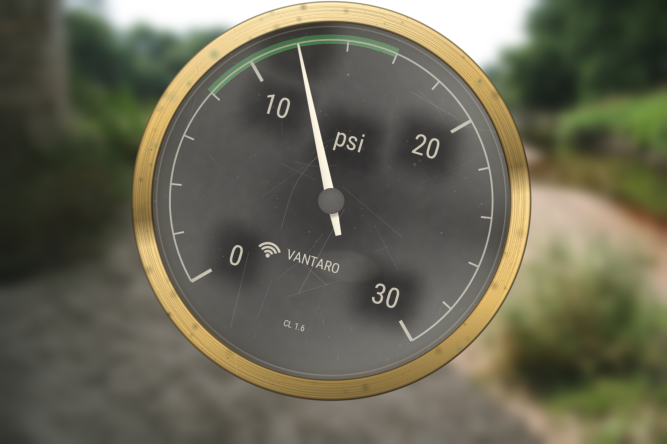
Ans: psi 12
